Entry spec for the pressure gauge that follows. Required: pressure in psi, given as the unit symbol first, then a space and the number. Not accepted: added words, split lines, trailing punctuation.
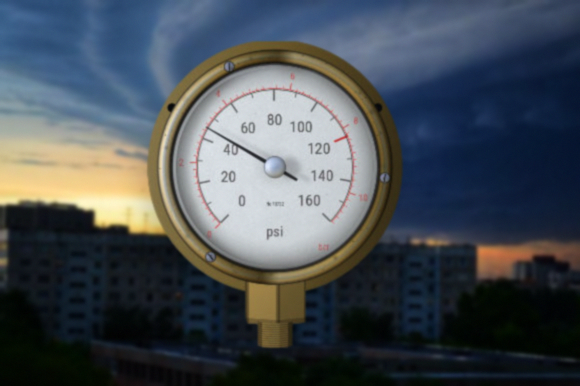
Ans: psi 45
